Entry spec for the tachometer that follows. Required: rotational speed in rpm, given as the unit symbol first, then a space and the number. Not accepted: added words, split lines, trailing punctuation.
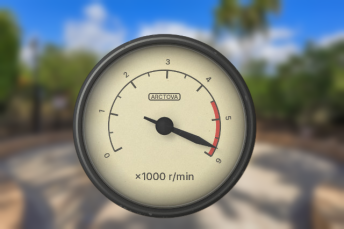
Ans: rpm 5750
